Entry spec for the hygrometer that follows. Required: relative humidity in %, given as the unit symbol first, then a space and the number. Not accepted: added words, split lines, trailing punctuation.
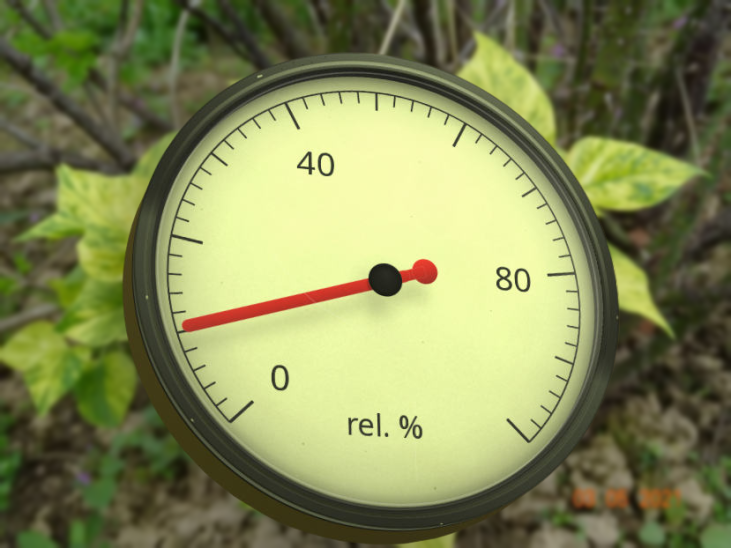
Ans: % 10
